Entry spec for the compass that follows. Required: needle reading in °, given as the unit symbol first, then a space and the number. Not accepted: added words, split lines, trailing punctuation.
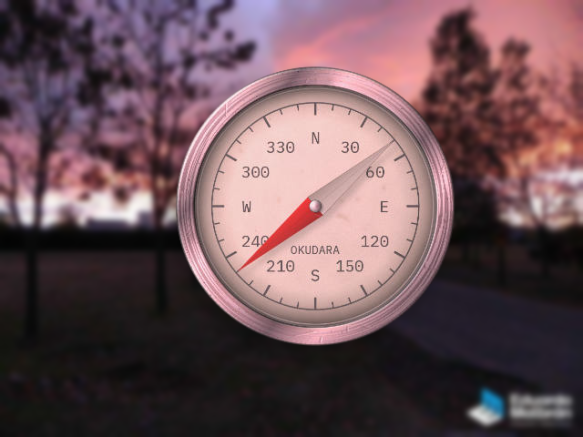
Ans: ° 230
